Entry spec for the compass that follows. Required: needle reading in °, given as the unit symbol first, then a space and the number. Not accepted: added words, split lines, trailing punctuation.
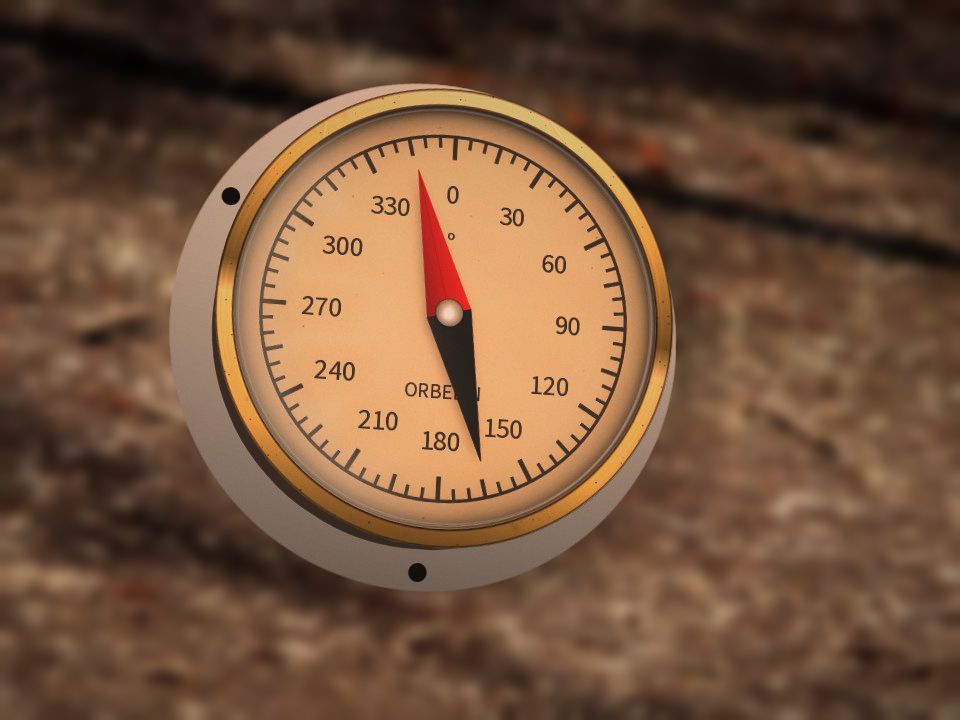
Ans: ° 345
